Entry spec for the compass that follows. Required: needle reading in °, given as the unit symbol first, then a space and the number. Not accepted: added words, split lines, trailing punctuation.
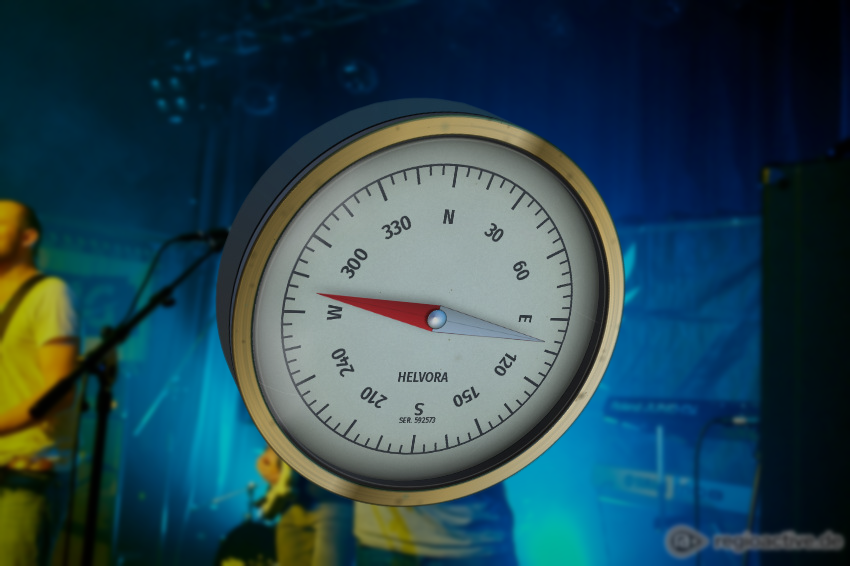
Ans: ° 280
